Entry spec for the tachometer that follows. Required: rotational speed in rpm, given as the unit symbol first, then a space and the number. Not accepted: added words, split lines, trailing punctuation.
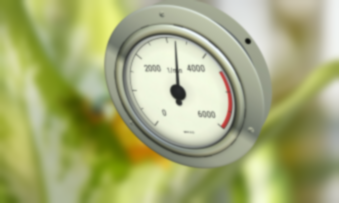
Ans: rpm 3250
